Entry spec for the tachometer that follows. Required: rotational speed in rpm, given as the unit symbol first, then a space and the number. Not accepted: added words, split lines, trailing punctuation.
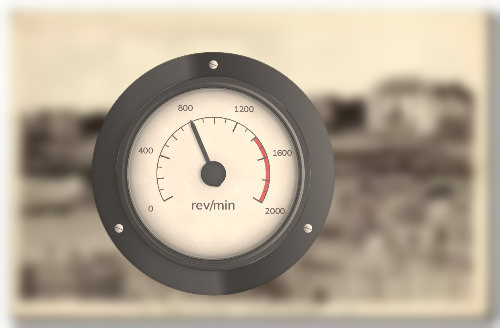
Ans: rpm 800
